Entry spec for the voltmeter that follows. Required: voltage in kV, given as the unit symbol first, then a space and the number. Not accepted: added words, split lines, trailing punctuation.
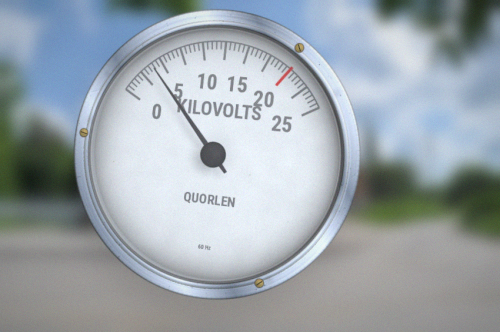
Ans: kV 4
